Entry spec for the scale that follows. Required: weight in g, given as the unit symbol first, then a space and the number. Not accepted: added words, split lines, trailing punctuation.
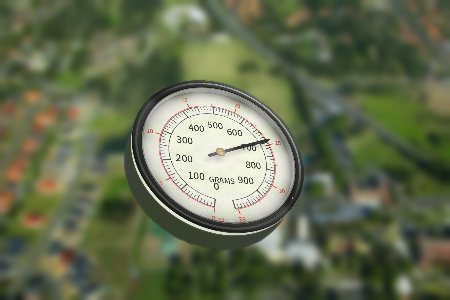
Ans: g 700
